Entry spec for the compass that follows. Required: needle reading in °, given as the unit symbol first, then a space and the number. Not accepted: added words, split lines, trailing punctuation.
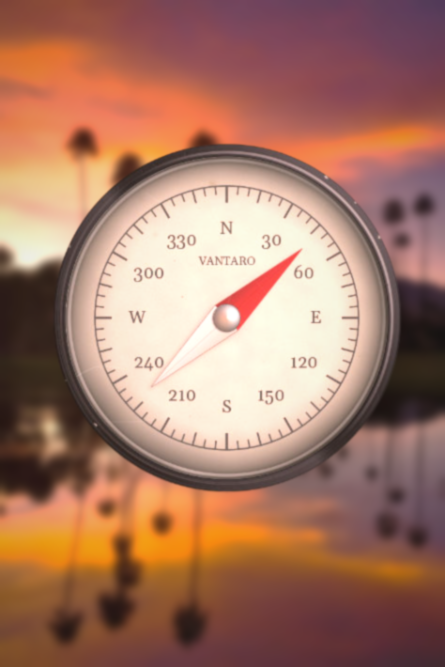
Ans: ° 47.5
